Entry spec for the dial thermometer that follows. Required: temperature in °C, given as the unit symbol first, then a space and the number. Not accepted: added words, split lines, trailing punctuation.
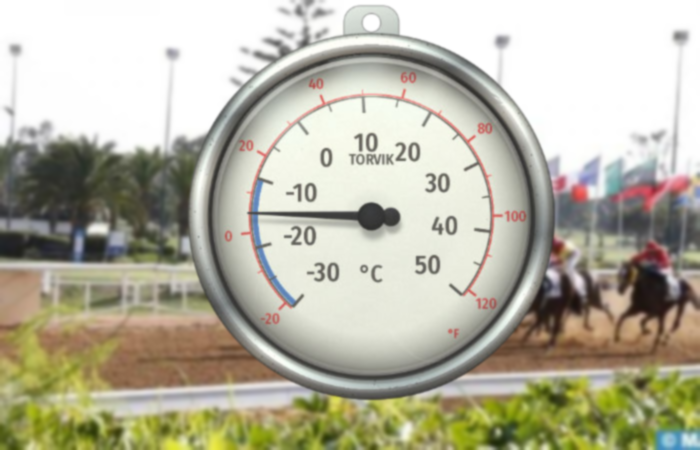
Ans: °C -15
